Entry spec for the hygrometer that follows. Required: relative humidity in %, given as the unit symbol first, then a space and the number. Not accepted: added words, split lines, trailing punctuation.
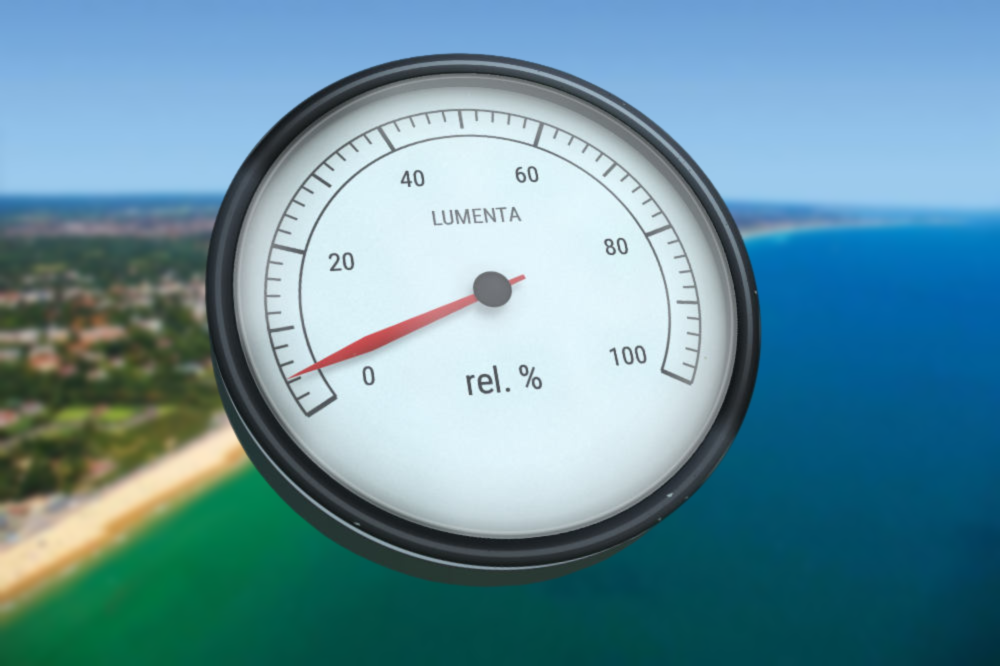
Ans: % 4
